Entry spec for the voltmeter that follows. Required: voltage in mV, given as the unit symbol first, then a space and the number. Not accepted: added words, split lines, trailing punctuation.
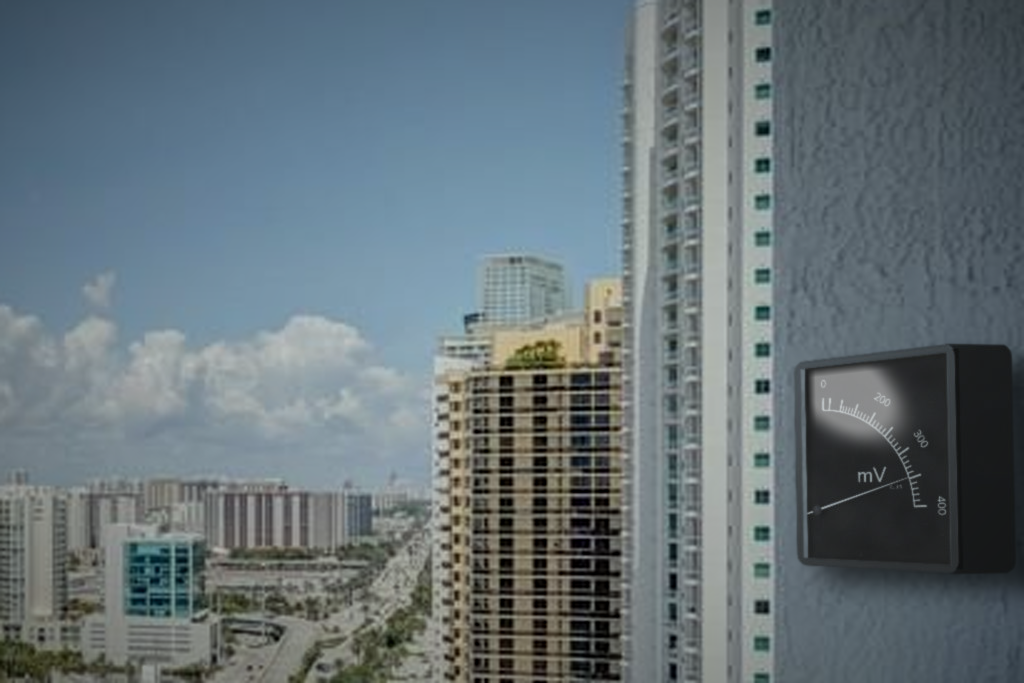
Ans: mV 350
